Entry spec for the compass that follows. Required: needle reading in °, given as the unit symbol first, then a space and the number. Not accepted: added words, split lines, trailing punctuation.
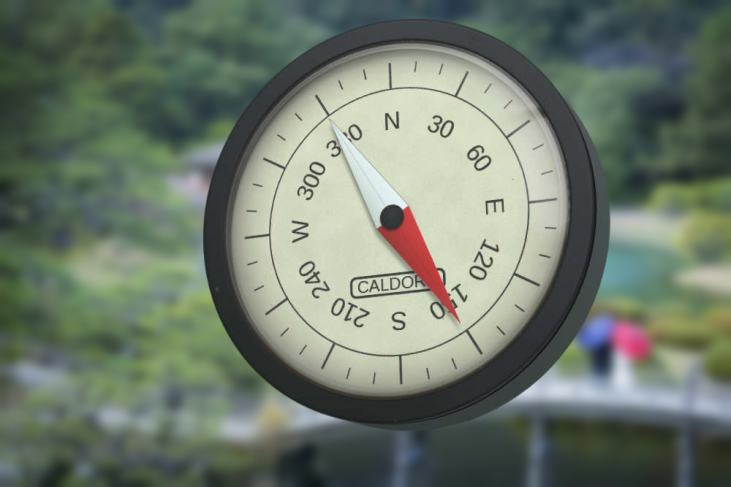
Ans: ° 150
